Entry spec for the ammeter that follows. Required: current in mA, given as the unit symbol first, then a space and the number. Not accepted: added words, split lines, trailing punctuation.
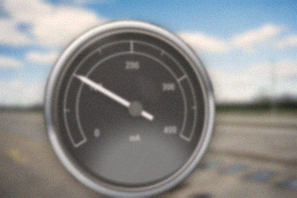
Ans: mA 100
